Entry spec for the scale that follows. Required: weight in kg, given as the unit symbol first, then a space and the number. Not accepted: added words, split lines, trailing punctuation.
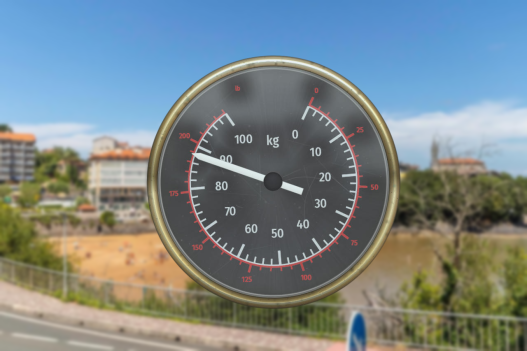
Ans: kg 88
